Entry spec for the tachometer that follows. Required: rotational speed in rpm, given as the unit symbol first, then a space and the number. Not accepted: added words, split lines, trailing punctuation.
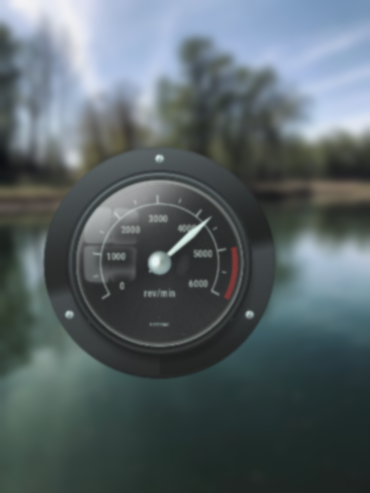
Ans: rpm 4250
